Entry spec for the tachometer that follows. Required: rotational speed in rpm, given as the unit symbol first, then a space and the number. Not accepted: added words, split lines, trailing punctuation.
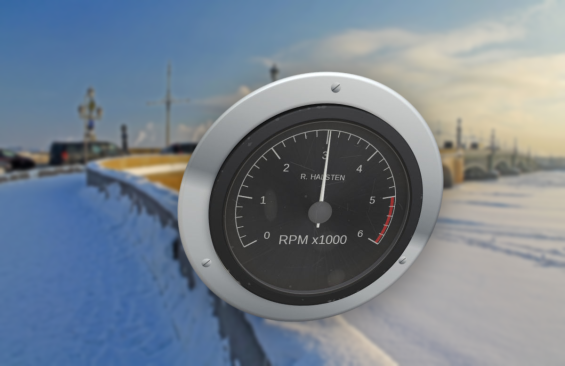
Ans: rpm 3000
